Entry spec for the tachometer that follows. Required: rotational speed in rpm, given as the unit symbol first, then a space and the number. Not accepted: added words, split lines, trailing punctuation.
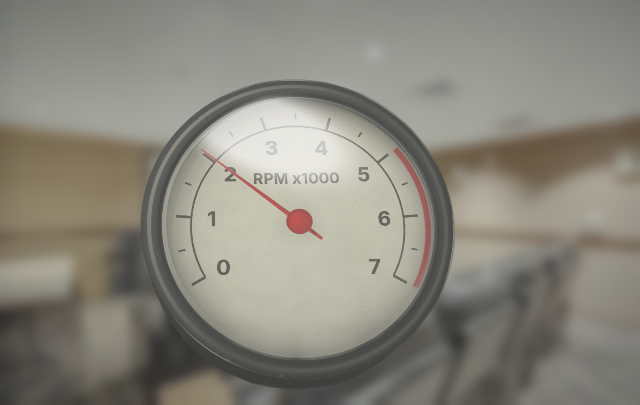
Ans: rpm 2000
